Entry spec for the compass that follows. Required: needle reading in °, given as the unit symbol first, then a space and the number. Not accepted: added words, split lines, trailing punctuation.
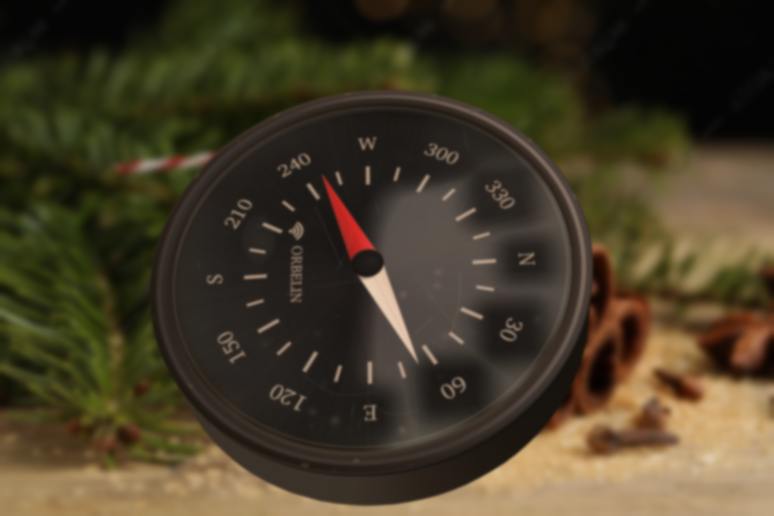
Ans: ° 247.5
